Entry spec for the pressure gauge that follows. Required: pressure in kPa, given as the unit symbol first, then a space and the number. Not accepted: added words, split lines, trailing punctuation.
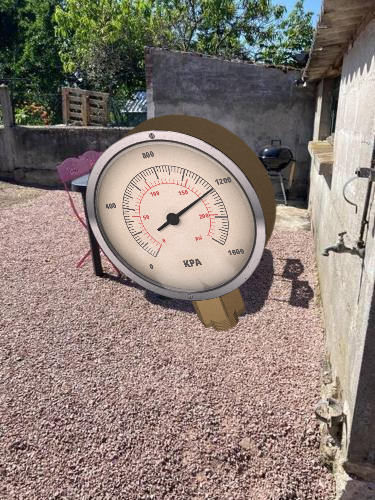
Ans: kPa 1200
